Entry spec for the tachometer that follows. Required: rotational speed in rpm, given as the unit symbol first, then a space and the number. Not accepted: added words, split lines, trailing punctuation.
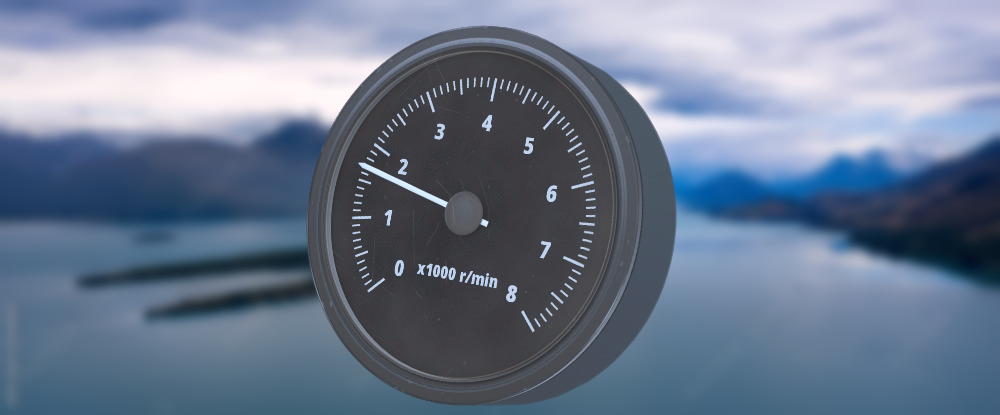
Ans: rpm 1700
